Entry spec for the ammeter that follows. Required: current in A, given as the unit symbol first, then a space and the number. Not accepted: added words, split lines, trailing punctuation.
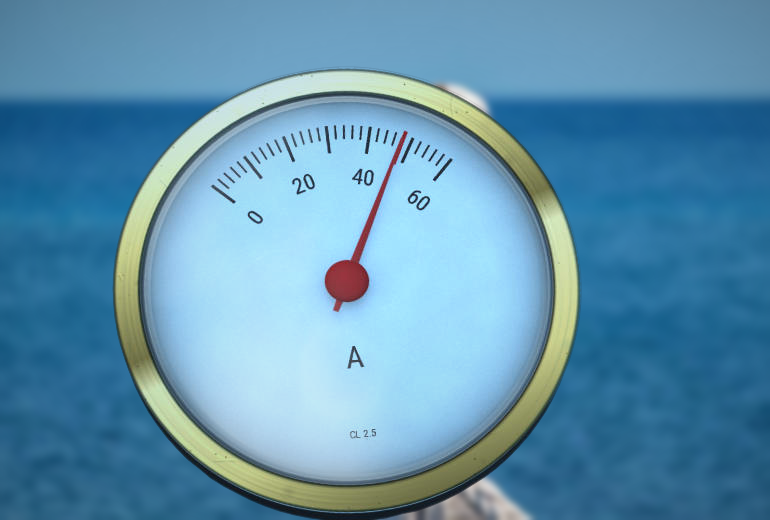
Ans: A 48
